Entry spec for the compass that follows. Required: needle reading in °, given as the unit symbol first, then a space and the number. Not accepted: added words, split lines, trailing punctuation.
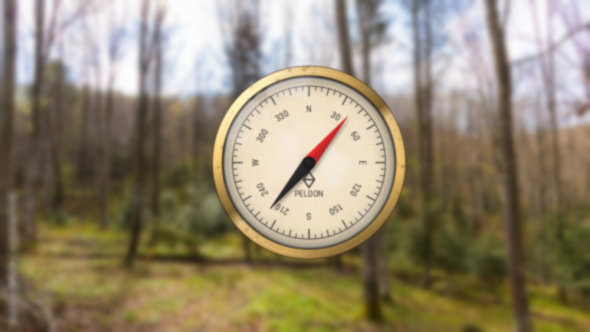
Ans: ° 40
